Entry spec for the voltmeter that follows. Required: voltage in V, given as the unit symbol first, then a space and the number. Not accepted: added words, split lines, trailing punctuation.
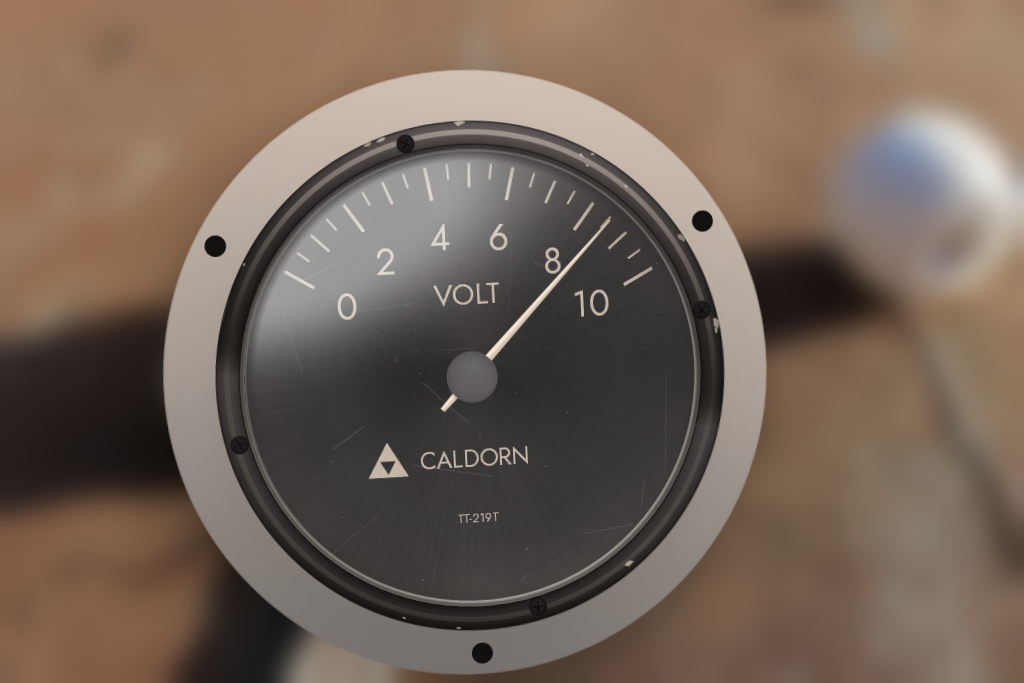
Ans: V 8.5
